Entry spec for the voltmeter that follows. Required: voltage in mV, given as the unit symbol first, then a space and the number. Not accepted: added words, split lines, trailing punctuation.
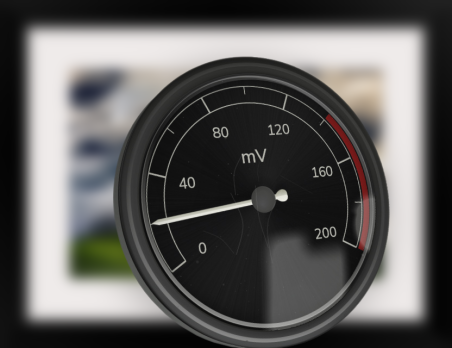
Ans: mV 20
